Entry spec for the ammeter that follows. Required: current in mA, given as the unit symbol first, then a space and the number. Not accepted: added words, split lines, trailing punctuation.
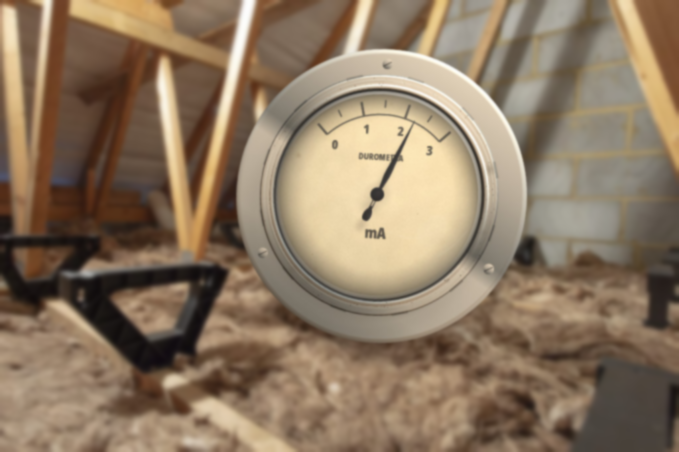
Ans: mA 2.25
